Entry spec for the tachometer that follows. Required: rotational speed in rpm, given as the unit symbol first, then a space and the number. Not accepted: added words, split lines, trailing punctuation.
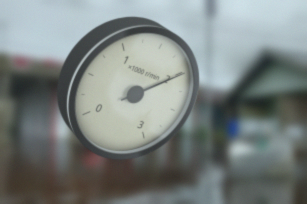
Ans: rpm 2000
